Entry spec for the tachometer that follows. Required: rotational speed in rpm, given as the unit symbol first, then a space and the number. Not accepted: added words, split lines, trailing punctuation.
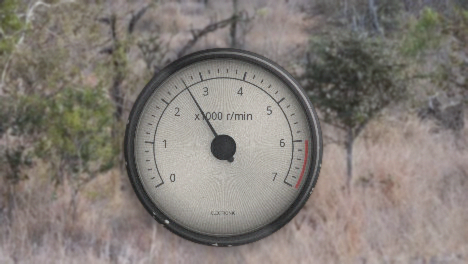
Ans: rpm 2600
